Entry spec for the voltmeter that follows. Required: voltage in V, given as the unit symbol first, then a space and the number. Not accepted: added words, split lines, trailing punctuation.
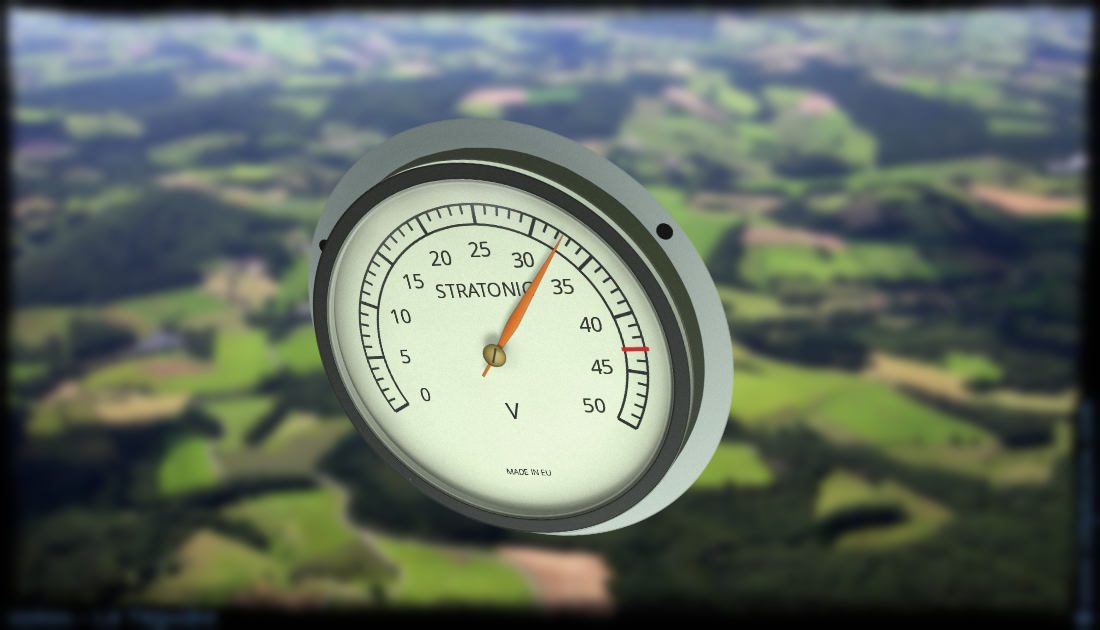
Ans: V 32.5
